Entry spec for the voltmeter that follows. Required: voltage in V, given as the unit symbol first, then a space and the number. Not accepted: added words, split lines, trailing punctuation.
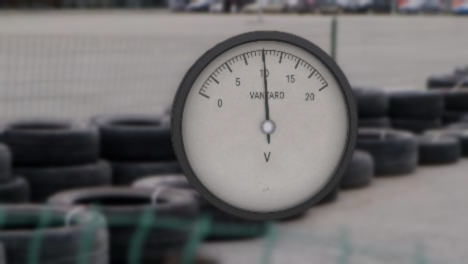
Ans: V 10
